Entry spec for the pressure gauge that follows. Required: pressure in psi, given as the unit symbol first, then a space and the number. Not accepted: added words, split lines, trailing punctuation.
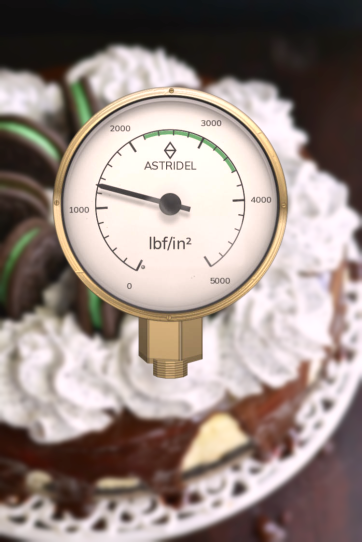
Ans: psi 1300
